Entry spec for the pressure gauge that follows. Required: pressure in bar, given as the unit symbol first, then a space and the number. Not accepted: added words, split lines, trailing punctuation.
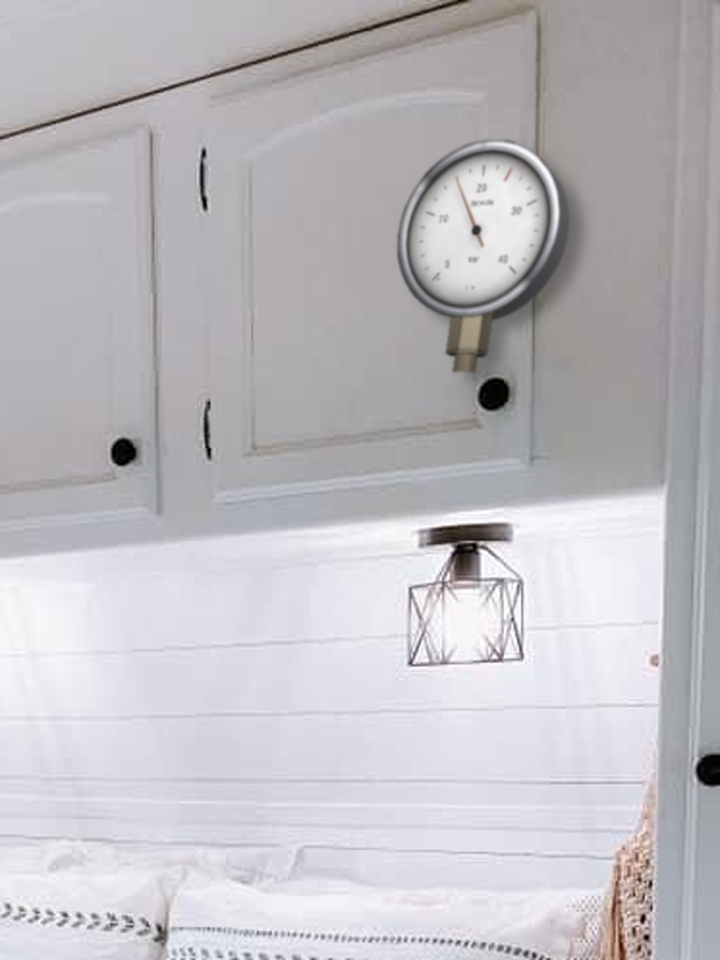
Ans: bar 16
